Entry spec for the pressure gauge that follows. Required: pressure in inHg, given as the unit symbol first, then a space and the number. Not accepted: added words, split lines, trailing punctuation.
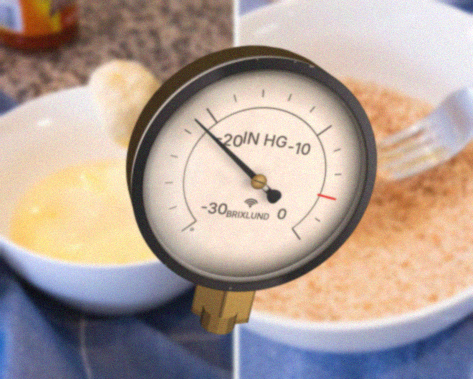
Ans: inHg -21
